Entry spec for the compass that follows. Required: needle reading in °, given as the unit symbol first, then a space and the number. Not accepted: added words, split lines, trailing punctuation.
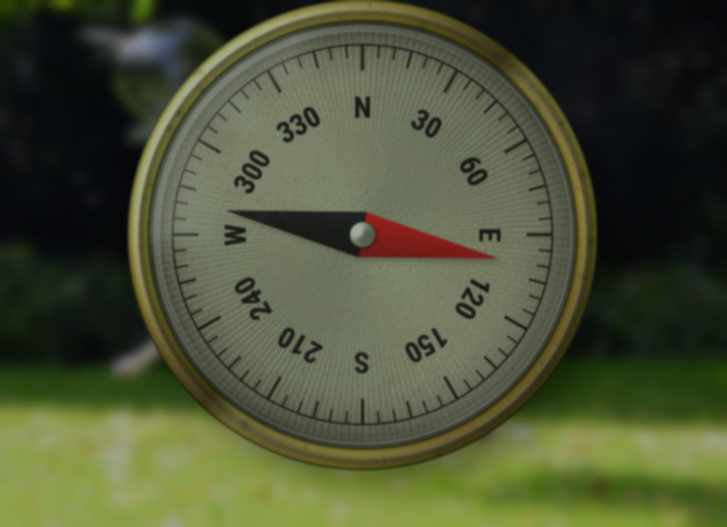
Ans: ° 100
